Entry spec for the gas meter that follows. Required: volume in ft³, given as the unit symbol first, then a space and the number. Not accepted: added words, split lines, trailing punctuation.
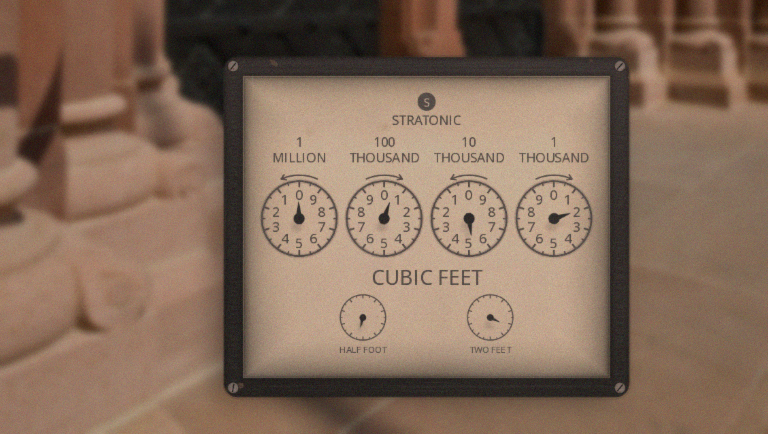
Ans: ft³ 5200
